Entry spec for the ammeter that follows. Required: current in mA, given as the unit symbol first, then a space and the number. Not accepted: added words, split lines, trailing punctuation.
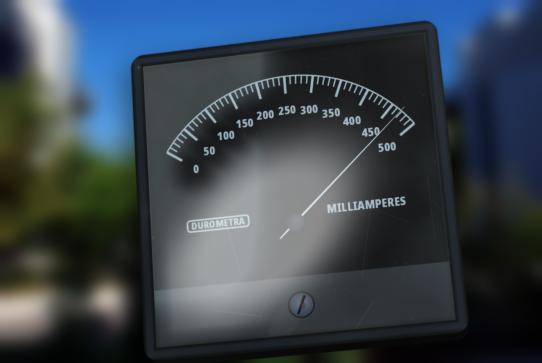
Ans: mA 470
